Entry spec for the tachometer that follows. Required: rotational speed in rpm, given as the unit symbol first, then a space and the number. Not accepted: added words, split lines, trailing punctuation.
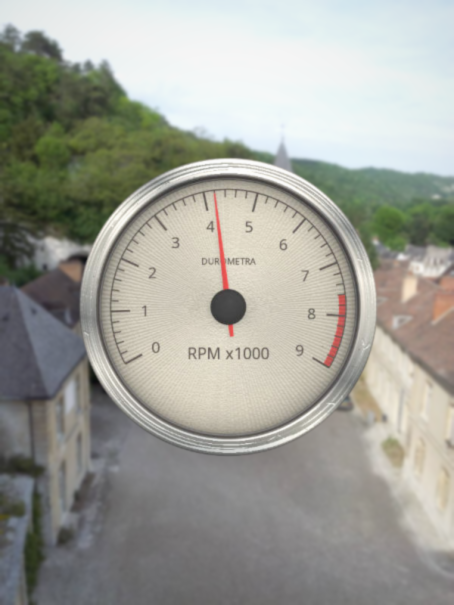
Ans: rpm 4200
